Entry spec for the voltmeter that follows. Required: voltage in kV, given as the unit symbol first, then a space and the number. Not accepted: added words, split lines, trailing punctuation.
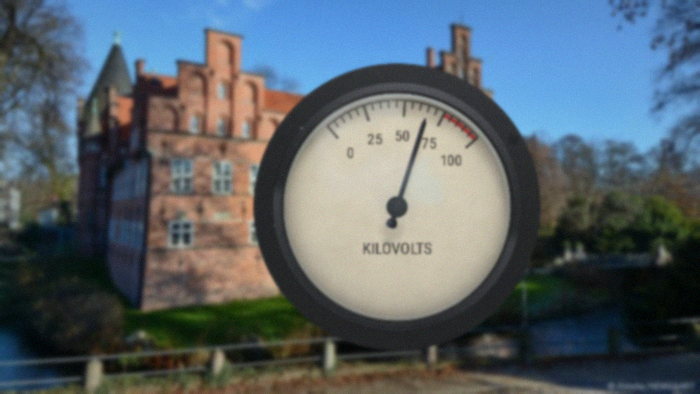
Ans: kV 65
